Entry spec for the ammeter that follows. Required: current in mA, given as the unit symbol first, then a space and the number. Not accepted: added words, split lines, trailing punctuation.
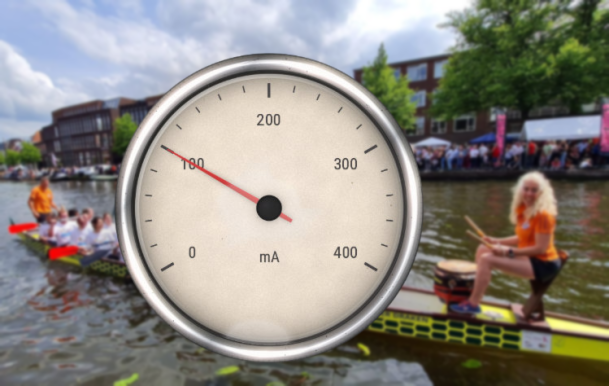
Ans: mA 100
